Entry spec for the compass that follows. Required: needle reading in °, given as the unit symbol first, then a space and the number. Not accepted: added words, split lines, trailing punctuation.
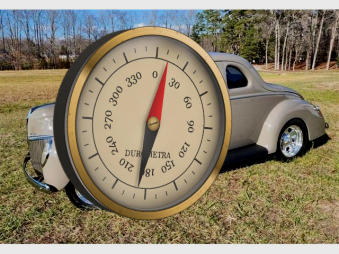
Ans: ° 10
